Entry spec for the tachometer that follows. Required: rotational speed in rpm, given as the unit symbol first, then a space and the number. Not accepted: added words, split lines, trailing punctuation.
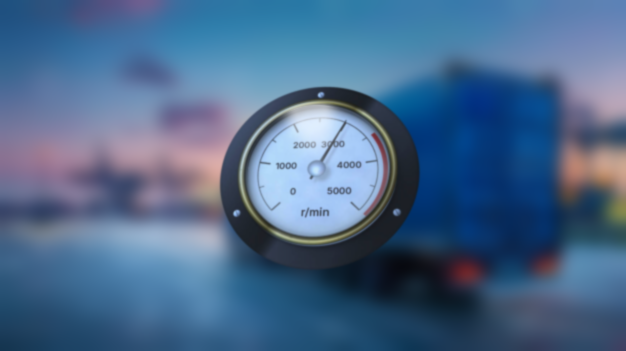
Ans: rpm 3000
